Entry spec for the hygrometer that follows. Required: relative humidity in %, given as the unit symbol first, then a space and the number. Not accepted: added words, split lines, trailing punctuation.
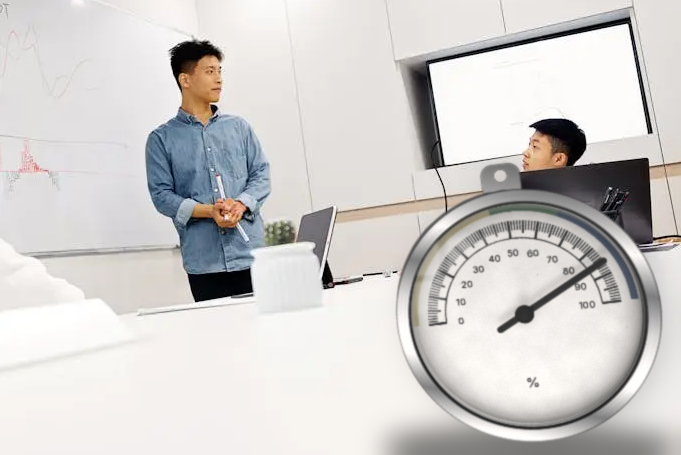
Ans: % 85
